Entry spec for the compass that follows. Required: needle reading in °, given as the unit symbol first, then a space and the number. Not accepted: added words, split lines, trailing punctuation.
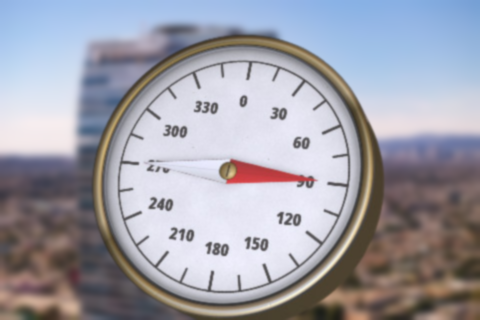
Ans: ° 90
